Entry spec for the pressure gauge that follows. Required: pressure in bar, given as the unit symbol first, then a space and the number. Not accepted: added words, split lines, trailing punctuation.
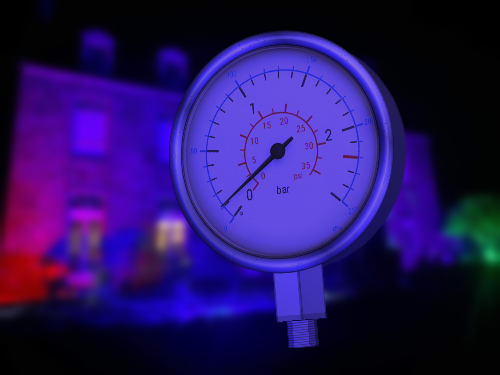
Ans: bar 0.1
